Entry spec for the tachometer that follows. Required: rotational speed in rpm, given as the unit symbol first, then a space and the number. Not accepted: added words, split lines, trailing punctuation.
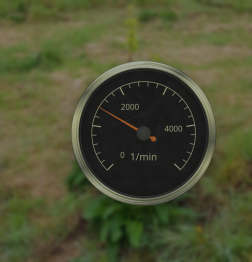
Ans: rpm 1400
